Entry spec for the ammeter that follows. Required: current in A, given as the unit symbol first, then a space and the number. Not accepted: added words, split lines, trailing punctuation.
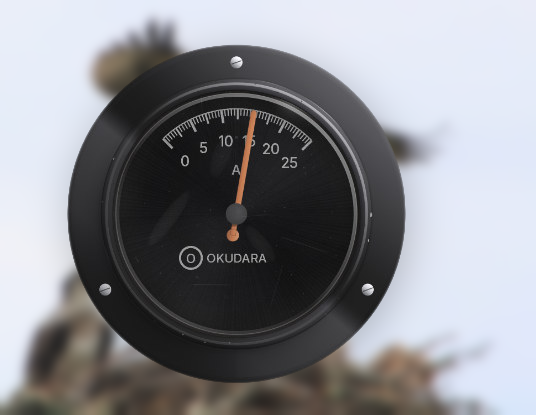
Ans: A 15
